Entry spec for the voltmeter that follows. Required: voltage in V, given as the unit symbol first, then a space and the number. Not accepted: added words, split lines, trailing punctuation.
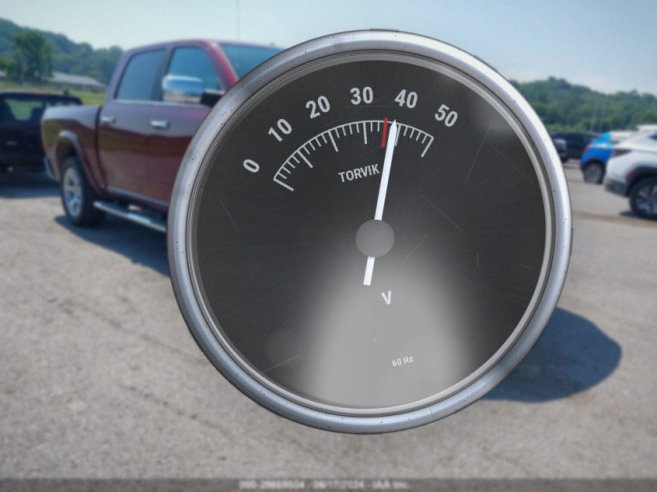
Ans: V 38
